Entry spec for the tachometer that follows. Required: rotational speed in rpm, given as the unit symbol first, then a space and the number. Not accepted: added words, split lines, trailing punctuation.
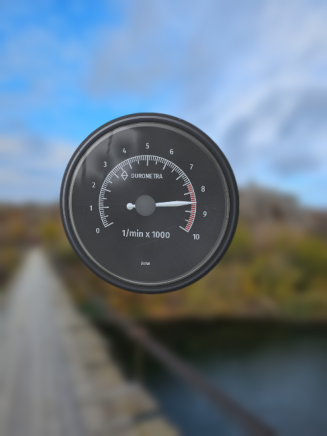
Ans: rpm 8500
